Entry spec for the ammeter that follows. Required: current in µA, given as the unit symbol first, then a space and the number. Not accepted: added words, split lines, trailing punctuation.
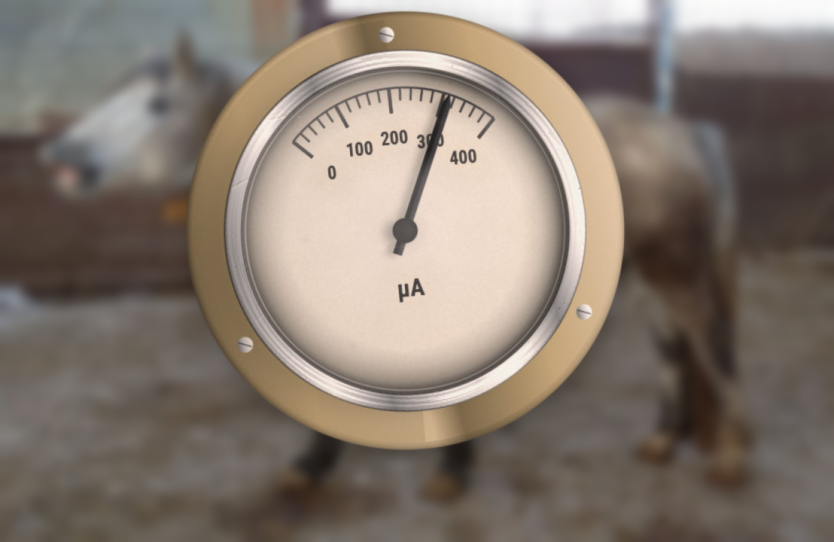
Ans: µA 310
